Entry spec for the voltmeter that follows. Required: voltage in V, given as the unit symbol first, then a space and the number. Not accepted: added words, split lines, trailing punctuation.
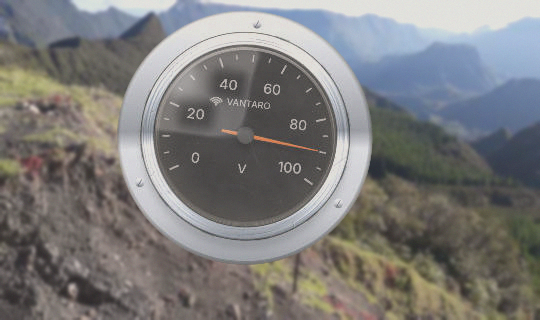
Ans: V 90
